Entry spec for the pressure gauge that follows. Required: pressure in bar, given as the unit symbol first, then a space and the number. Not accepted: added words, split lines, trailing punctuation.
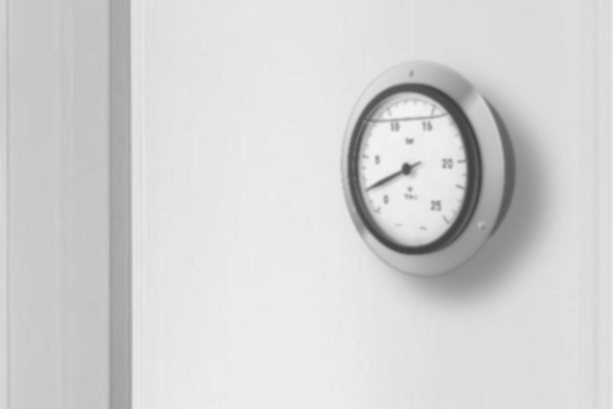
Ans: bar 2
